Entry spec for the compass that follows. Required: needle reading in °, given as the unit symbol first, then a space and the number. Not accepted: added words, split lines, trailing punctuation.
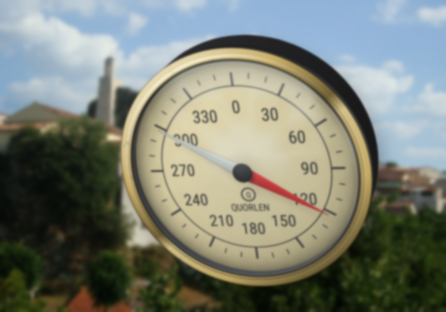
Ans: ° 120
